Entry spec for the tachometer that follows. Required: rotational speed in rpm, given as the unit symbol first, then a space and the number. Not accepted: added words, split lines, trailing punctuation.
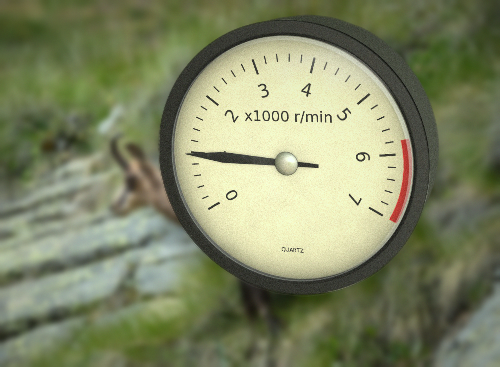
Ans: rpm 1000
